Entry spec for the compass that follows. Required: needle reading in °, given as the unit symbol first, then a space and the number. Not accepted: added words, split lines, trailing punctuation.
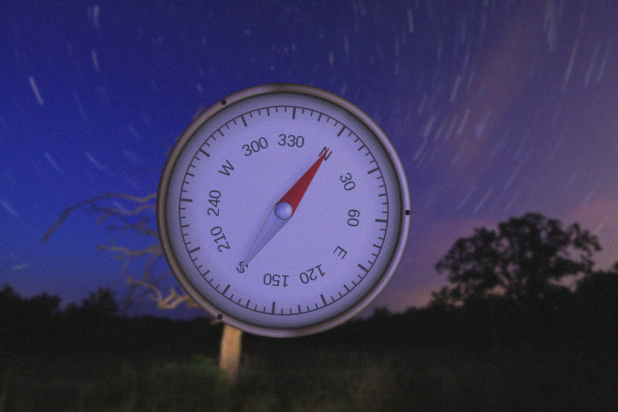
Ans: ° 0
